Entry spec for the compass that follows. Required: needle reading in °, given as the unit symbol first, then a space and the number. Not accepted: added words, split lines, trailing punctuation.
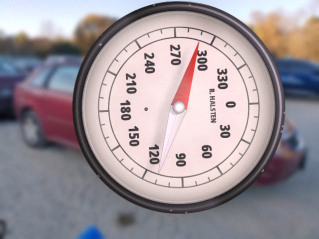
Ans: ° 290
